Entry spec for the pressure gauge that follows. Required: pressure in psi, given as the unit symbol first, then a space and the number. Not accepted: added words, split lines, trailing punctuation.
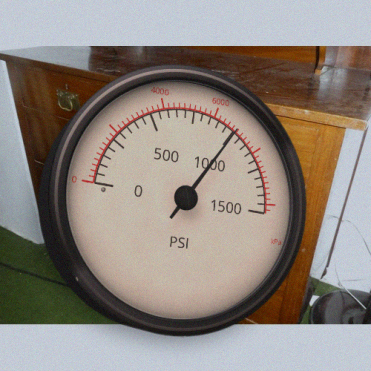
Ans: psi 1000
